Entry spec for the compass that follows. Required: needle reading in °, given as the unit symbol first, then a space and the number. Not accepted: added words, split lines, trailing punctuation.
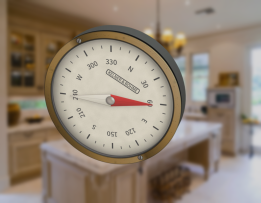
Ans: ° 60
